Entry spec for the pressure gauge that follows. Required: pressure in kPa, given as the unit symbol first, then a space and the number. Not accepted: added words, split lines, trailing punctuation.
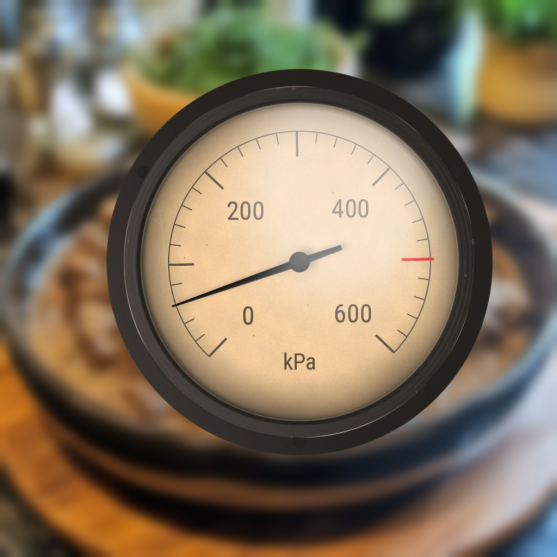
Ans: kPa 60
